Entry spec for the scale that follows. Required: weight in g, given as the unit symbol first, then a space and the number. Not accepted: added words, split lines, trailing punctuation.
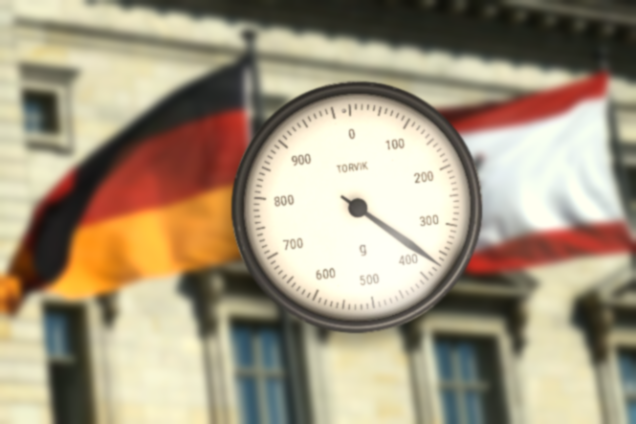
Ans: g 370
